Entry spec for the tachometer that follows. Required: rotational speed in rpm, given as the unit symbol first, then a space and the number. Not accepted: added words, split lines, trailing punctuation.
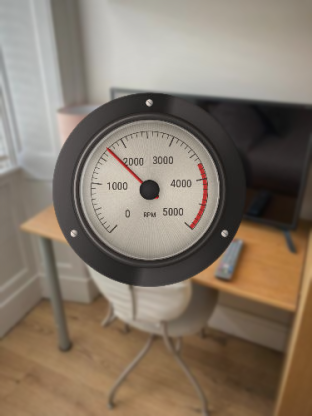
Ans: rpm 1700
